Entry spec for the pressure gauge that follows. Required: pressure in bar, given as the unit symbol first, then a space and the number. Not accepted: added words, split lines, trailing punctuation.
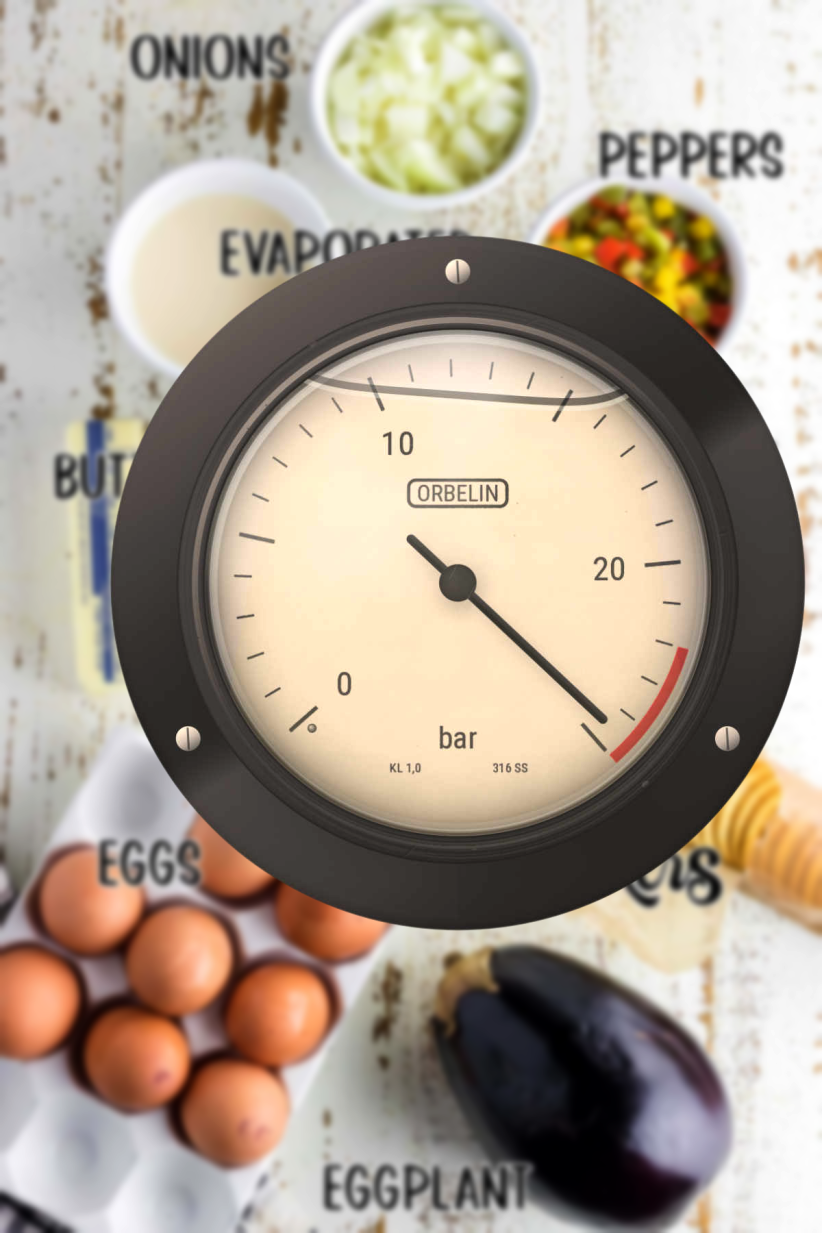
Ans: bar 24.5
